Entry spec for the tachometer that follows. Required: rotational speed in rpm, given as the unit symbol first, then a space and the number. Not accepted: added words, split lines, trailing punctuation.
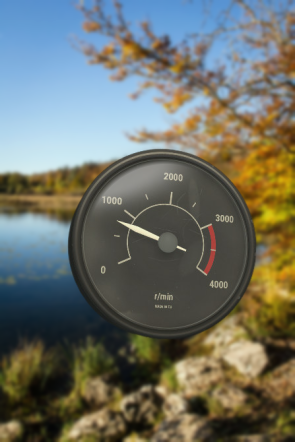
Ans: rpm 750
